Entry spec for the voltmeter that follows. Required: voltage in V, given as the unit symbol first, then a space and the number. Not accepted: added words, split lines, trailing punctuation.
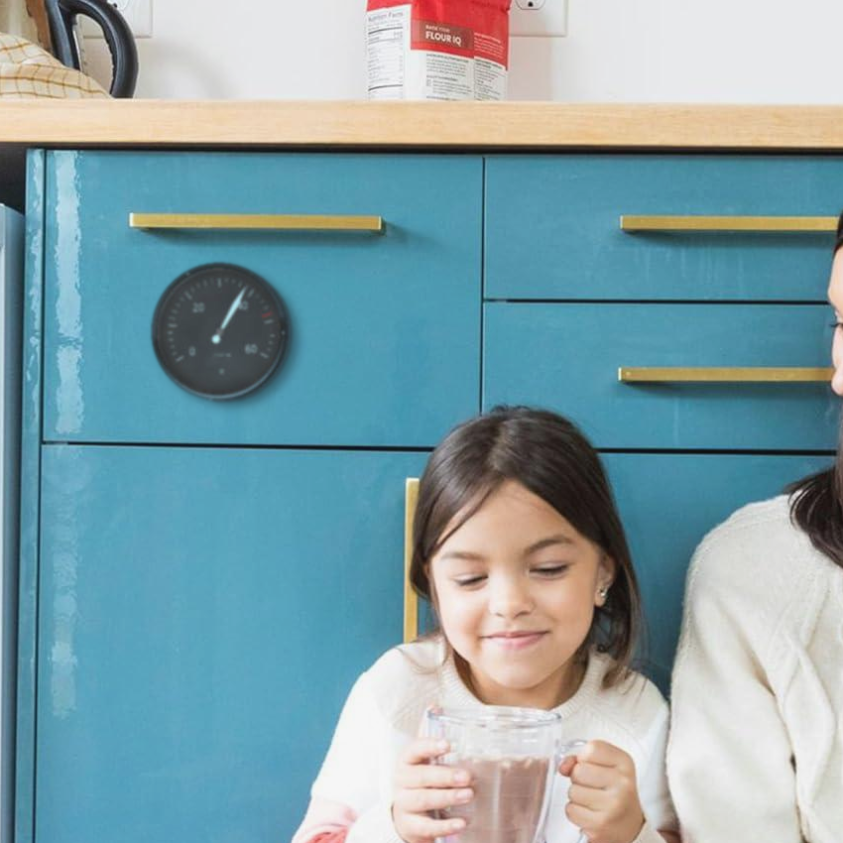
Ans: V 38
